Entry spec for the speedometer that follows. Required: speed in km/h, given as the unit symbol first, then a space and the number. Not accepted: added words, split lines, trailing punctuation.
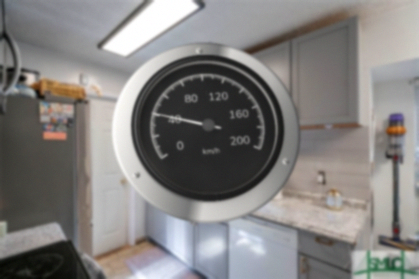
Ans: km/h 40
